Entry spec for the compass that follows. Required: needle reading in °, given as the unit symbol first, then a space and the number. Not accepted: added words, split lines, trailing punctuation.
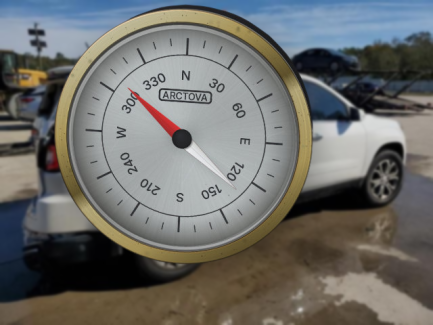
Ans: ° 310
